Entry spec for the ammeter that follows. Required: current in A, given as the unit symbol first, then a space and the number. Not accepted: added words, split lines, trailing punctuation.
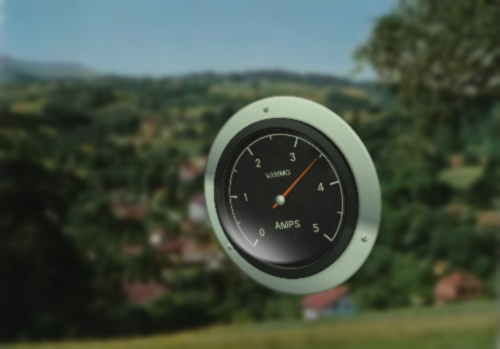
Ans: A 3.5
